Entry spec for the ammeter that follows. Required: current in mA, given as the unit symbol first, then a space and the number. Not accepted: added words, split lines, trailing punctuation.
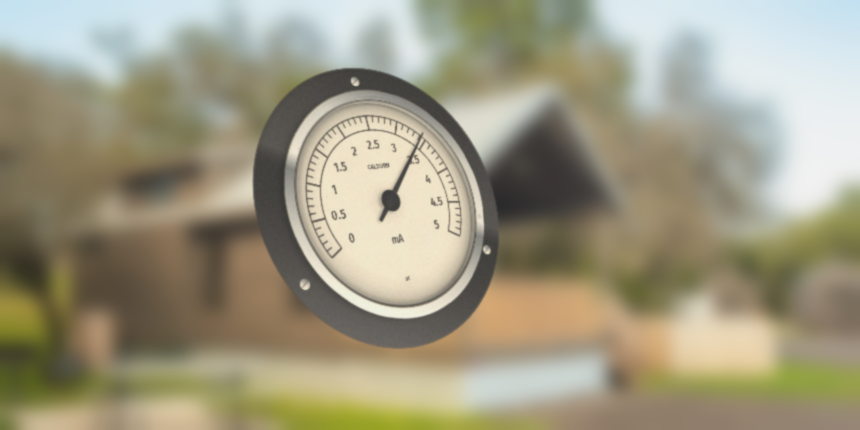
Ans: mA 3.4
